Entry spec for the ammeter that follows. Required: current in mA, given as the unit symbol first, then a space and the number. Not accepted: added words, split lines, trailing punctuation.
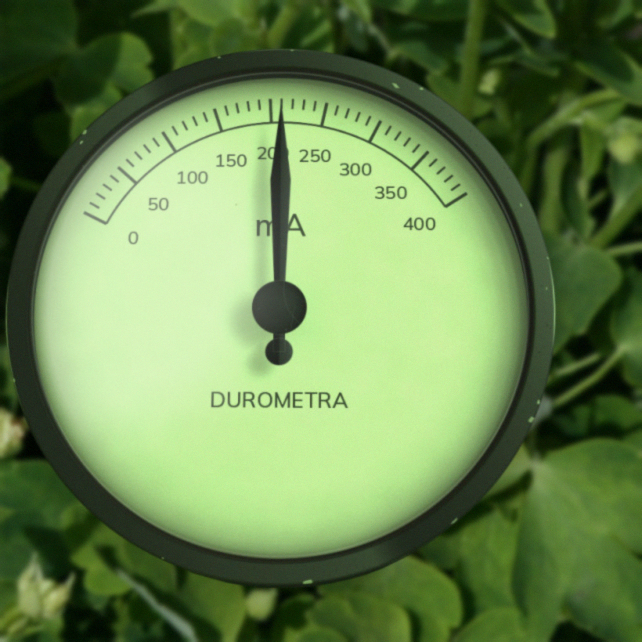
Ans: mA 210
